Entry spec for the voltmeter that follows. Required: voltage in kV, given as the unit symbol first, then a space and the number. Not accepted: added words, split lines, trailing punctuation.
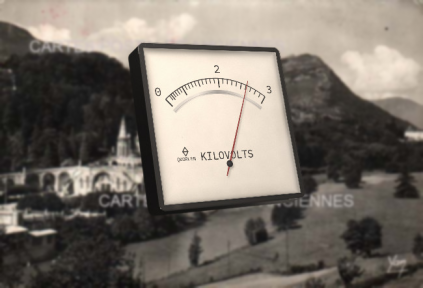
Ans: kV 2.6
